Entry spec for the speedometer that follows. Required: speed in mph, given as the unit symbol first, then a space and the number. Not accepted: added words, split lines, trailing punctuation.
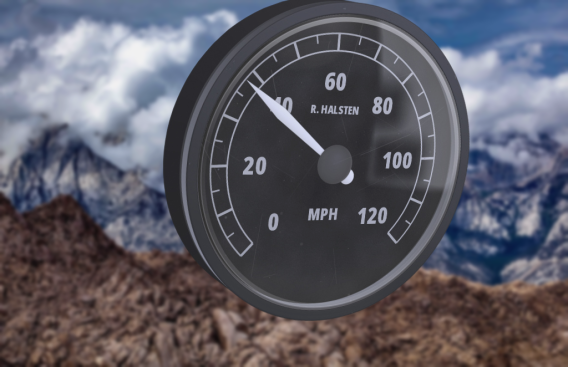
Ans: mph 37.5
